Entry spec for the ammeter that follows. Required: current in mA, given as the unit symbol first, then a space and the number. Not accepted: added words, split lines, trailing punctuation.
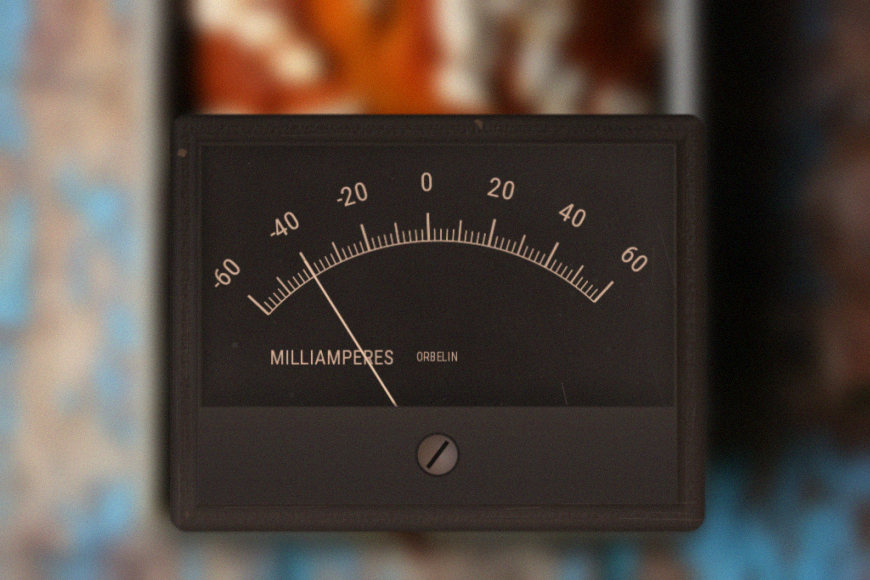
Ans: mA -40
